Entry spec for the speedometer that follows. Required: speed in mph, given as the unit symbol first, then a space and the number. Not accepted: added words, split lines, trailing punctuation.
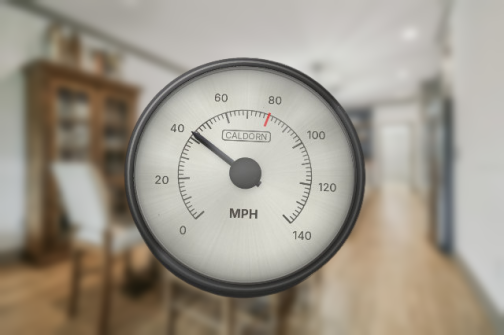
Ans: mph 42
